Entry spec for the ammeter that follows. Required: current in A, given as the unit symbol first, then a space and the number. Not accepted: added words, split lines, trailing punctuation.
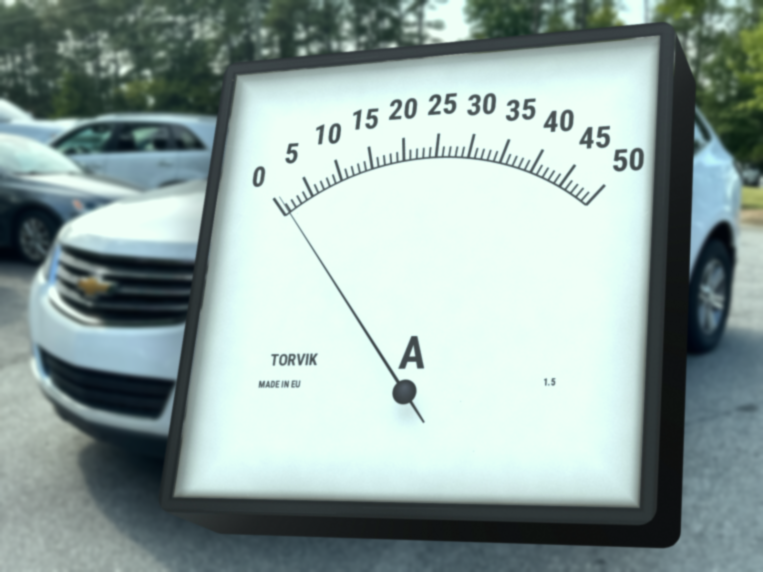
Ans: A 1
